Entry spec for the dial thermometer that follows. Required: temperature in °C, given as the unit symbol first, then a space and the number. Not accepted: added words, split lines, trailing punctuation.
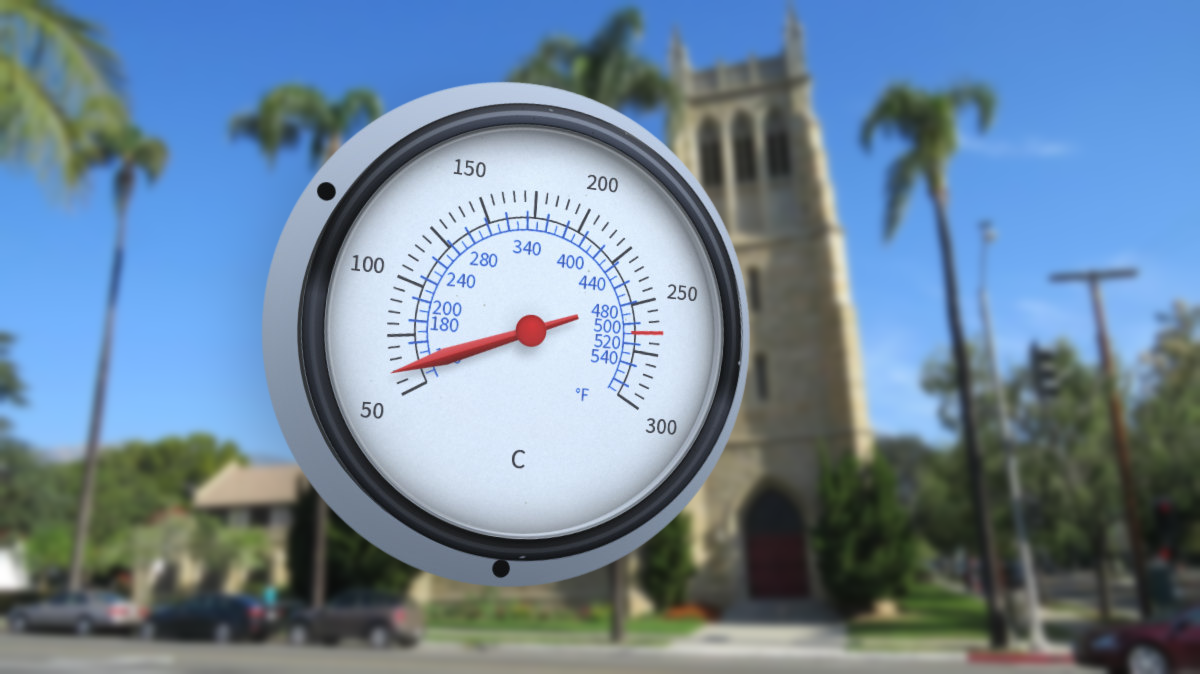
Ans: °C 60
